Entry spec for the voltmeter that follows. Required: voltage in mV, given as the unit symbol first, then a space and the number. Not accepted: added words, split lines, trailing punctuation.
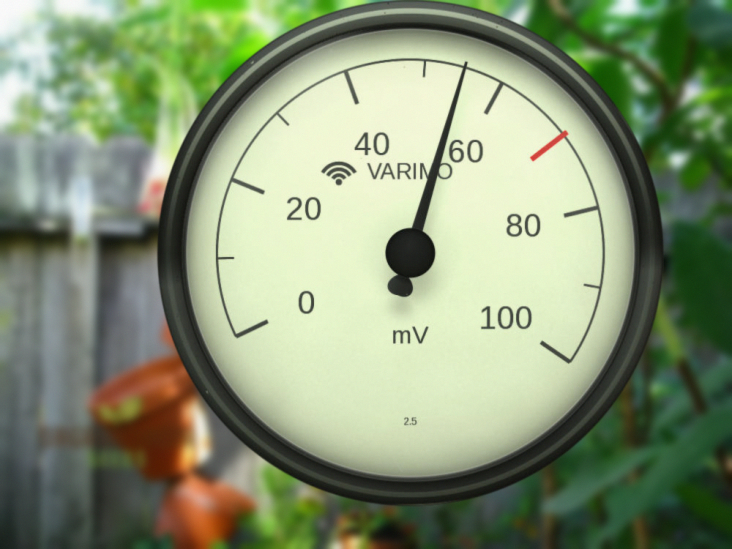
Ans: mV 55
